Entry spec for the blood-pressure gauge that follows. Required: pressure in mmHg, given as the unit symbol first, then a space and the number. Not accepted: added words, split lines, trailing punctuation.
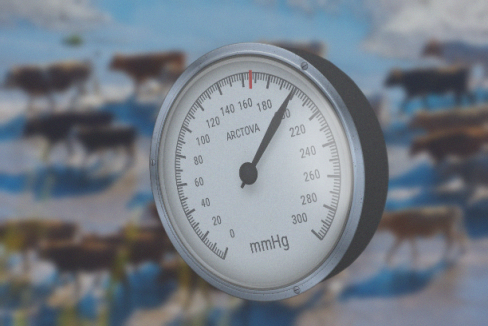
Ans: mmHg 200
